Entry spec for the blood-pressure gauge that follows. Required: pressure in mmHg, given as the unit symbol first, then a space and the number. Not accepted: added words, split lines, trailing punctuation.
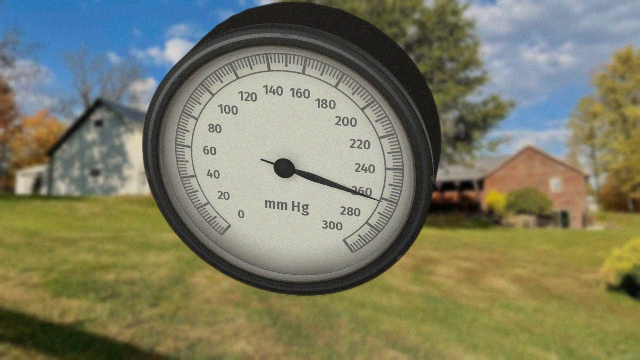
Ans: mmHg 260
